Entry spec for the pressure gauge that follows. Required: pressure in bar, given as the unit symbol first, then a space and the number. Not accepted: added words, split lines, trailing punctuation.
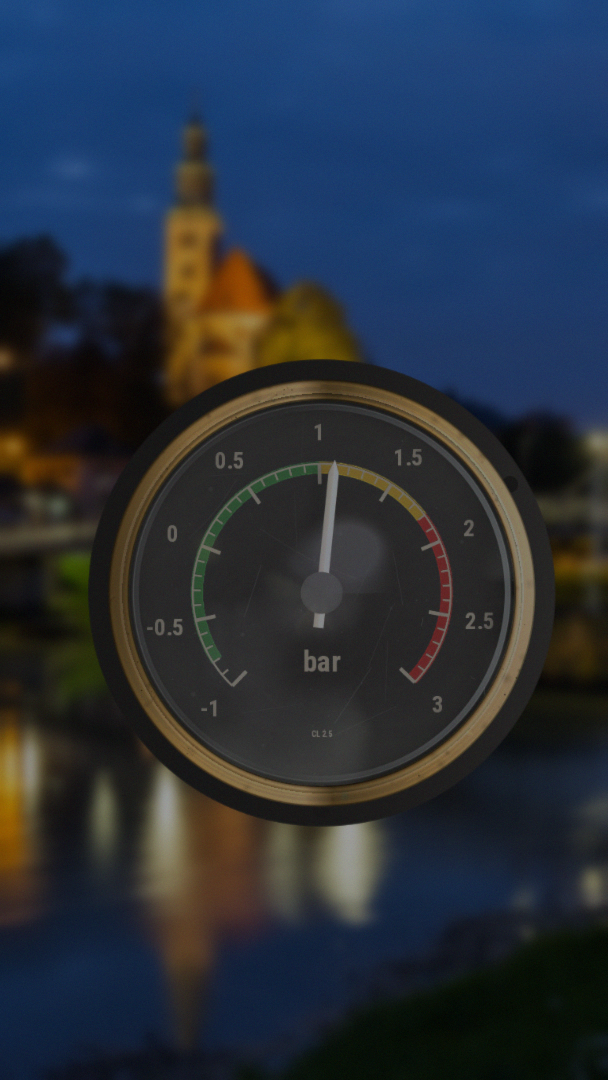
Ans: bar 1.1
